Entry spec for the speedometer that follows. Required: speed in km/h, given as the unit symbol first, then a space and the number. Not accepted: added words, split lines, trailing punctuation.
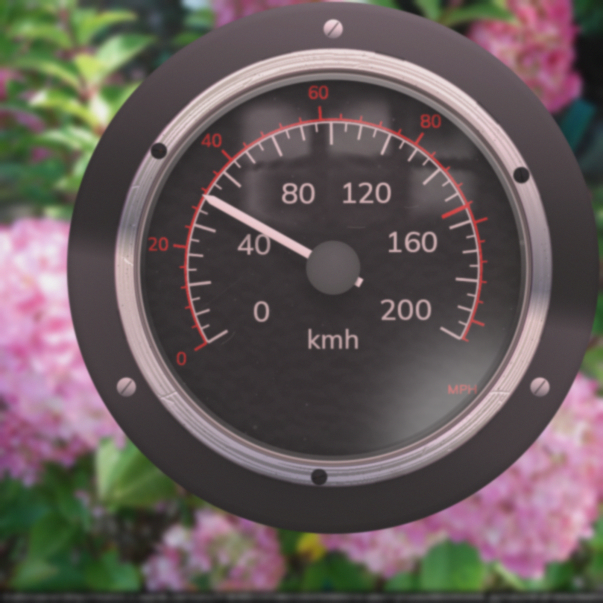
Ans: km/h 50
